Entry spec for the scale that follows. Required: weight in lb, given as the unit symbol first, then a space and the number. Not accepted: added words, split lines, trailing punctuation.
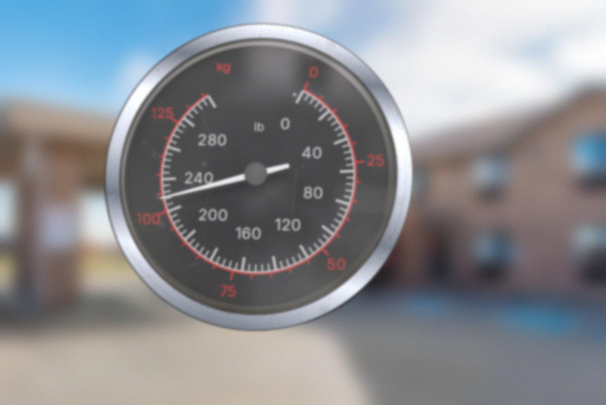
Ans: lb 228
